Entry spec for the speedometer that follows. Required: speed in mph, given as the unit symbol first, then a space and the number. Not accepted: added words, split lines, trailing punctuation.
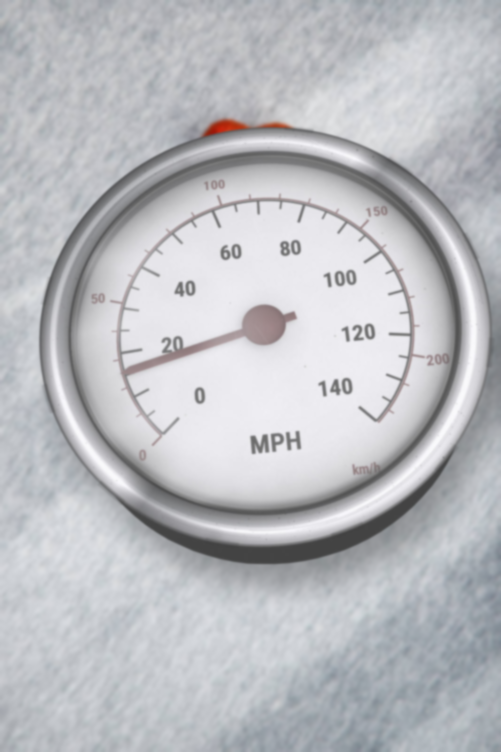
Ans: mph 15
